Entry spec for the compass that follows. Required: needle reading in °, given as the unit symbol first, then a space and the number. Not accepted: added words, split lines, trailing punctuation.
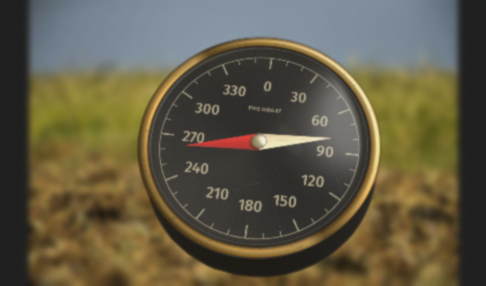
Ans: ° 260
